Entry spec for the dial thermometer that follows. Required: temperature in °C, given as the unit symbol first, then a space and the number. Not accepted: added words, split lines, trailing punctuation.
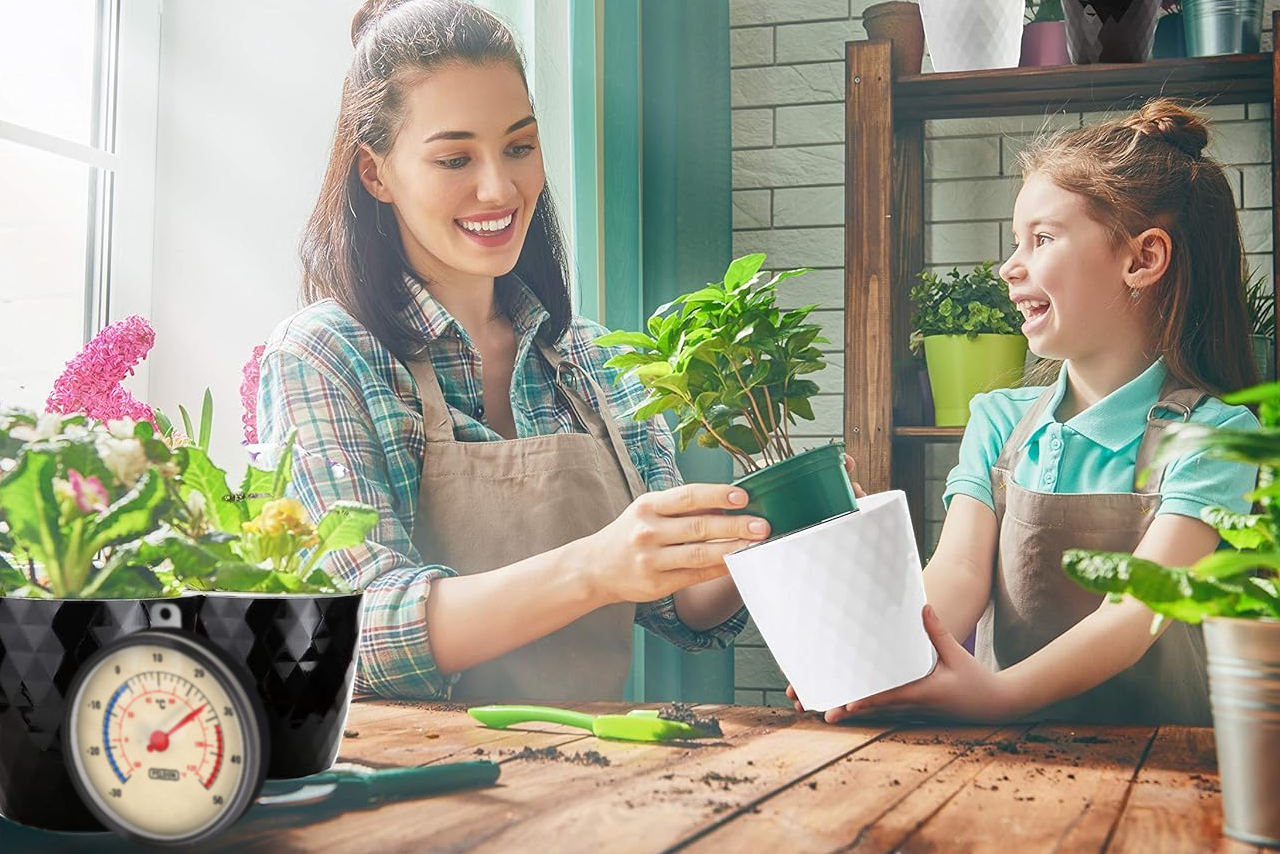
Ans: °C 26
